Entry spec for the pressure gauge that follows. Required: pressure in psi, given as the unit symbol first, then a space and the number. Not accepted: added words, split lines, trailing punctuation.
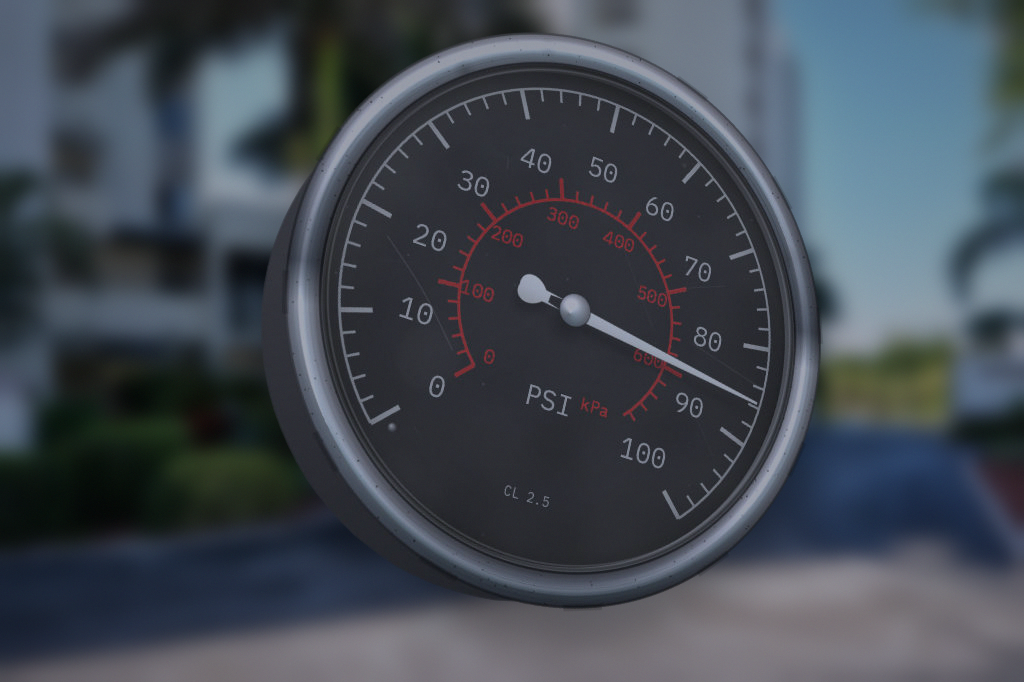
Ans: psi 86
